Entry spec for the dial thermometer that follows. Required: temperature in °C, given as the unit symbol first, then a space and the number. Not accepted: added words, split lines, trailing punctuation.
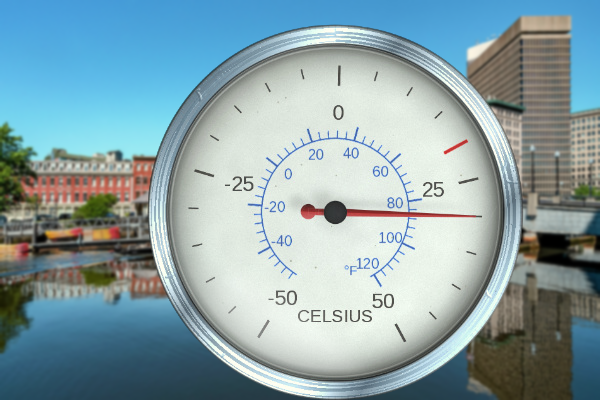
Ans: °C 30
